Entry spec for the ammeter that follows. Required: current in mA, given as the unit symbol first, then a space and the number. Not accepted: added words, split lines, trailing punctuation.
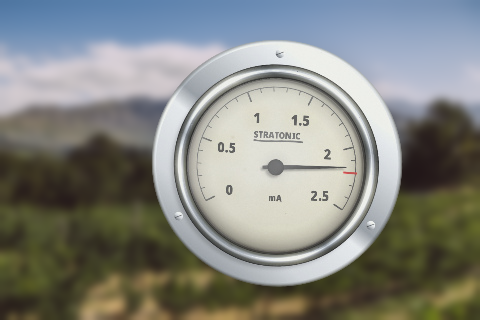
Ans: mA 2.15
